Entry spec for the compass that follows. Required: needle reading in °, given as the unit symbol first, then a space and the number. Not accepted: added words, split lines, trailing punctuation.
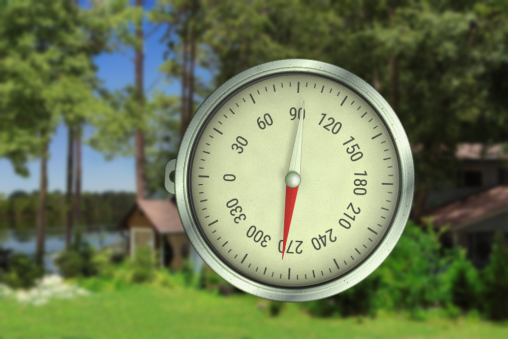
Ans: ° 275
